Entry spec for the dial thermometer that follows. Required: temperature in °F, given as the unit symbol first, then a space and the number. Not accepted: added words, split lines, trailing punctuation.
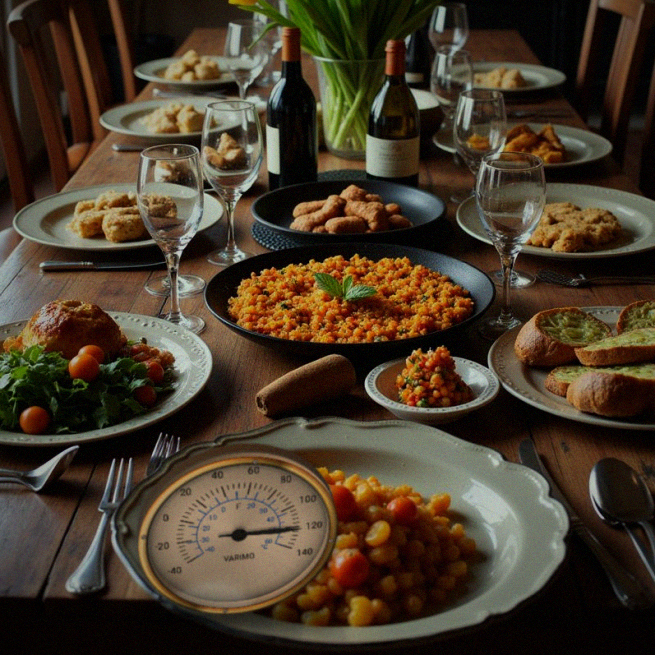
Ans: °F 120
